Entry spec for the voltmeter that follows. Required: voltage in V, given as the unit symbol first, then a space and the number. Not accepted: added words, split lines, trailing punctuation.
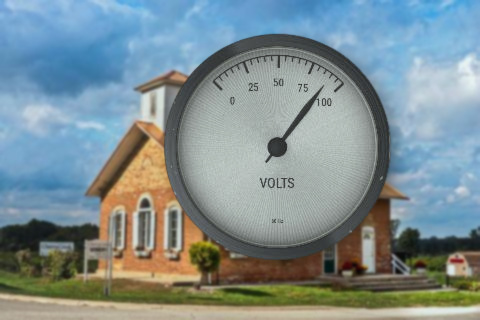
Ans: V 90
